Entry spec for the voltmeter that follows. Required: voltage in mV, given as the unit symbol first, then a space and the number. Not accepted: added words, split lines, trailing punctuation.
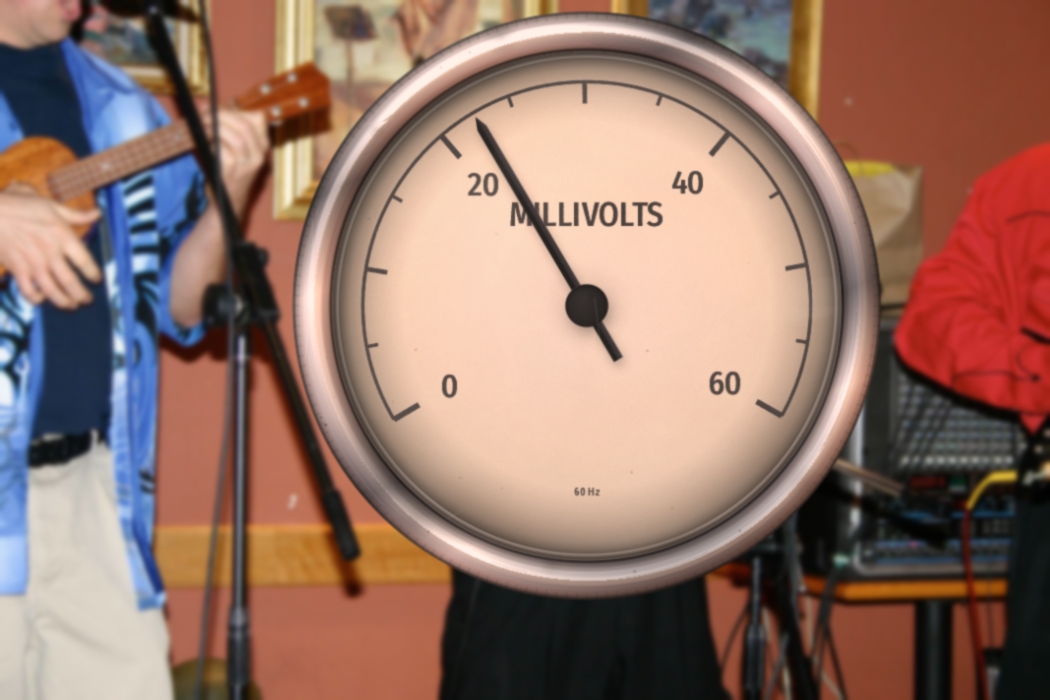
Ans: mV 22.5
